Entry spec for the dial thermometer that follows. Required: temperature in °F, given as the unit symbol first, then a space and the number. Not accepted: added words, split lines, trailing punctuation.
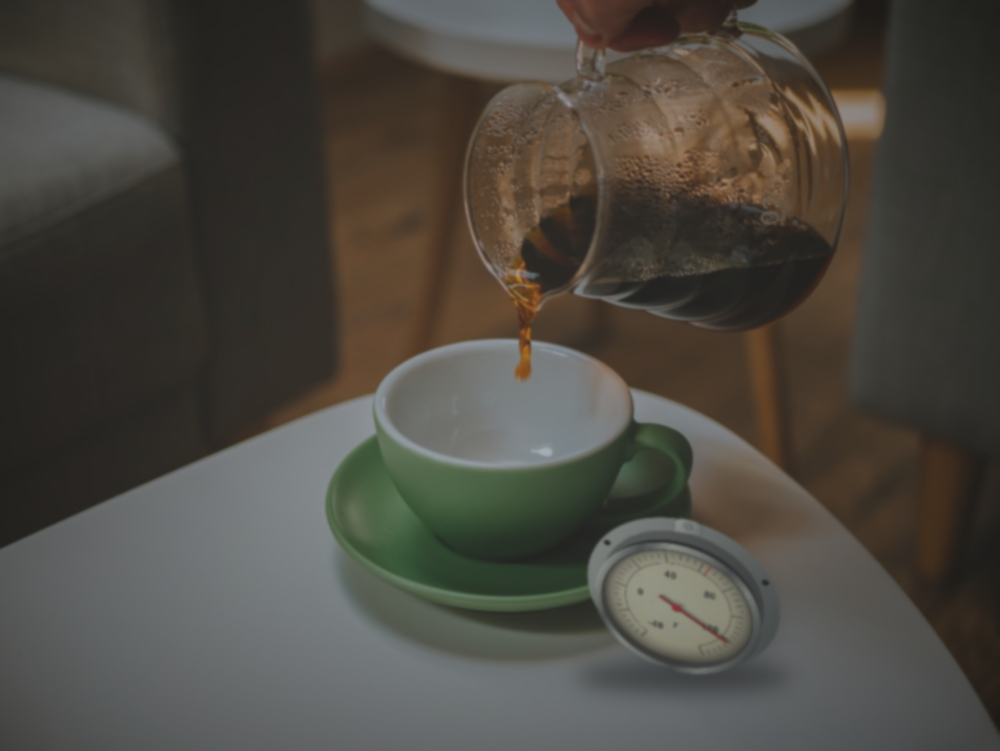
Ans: °F 120
